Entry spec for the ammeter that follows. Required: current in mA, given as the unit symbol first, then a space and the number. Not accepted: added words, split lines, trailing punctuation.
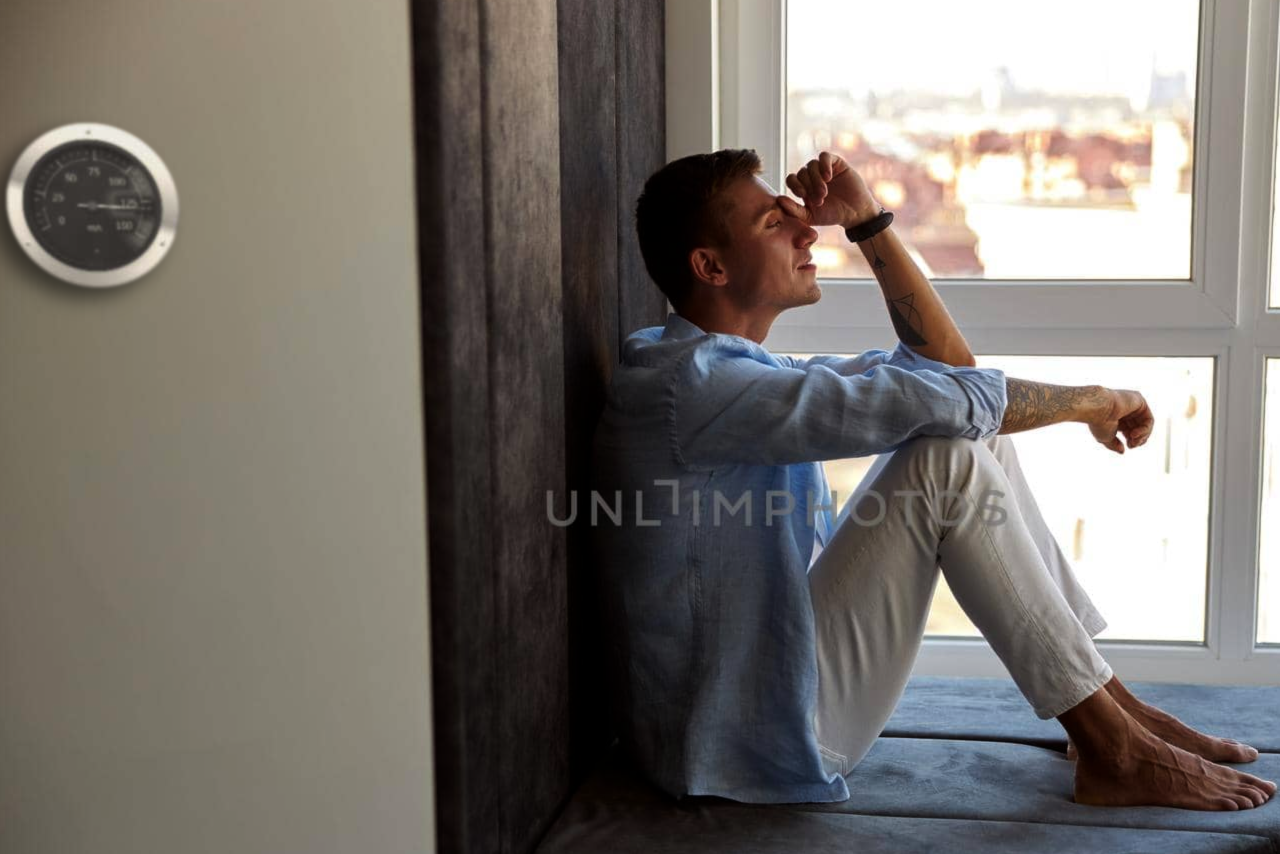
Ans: mA 130
